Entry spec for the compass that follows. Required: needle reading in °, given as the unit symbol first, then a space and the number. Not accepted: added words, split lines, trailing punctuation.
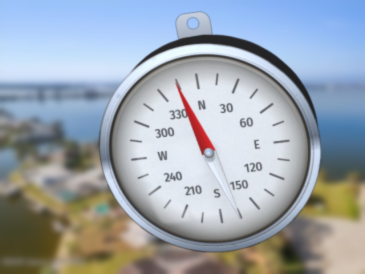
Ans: ° 345
